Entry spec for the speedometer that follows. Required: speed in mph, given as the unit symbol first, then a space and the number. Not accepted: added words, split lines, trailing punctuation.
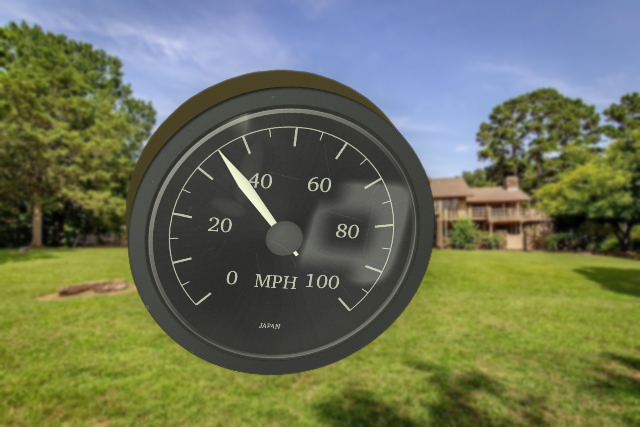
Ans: mph 35
